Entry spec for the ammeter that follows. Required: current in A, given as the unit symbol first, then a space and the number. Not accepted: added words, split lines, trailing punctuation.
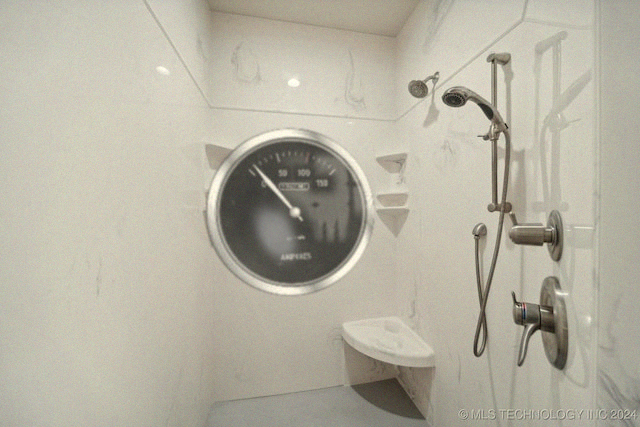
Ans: A 10
